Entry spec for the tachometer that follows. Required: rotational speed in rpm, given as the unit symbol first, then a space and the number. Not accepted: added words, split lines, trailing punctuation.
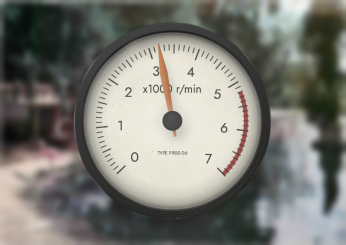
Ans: rpm 3200
